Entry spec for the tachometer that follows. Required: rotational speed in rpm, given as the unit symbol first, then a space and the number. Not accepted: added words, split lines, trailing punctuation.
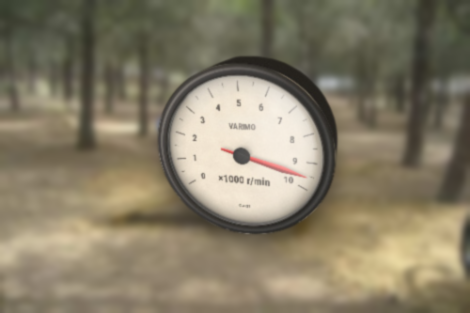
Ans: rpm 9500
